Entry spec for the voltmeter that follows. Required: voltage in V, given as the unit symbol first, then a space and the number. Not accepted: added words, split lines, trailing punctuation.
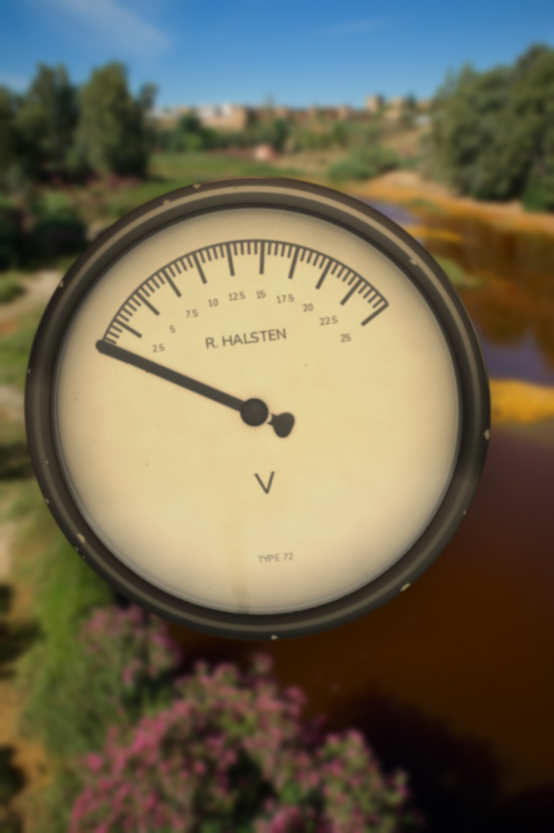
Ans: V 0.5
